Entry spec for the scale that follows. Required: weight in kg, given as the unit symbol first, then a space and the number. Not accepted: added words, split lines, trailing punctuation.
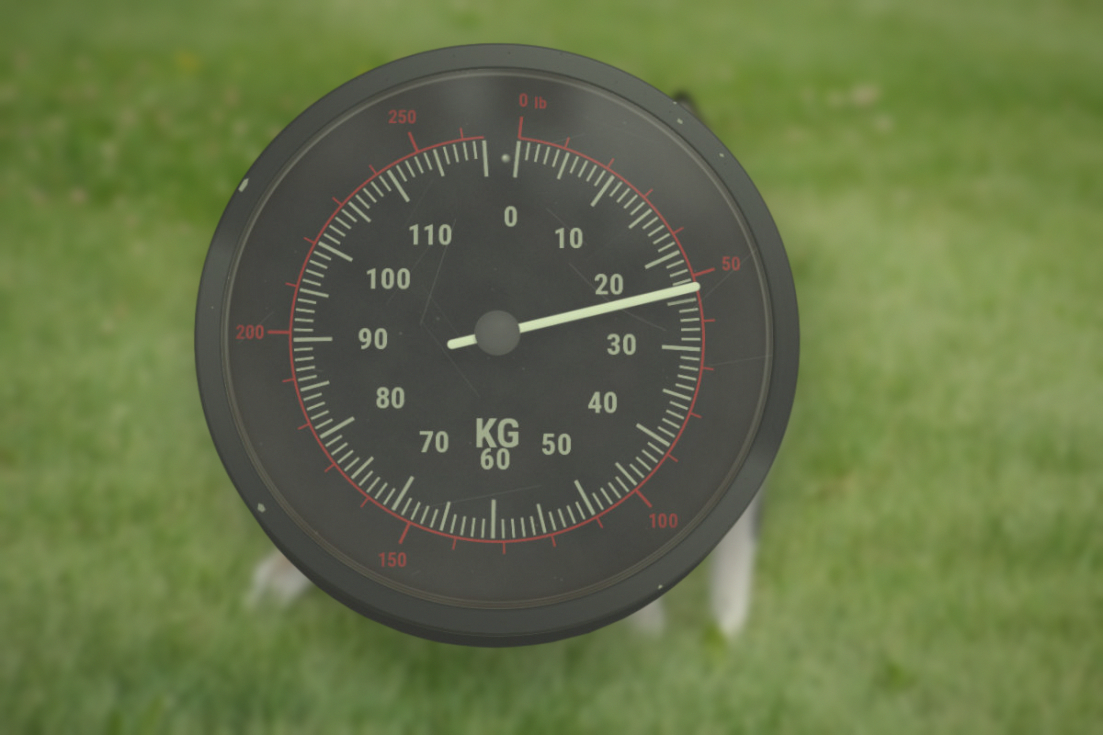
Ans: kg 24
